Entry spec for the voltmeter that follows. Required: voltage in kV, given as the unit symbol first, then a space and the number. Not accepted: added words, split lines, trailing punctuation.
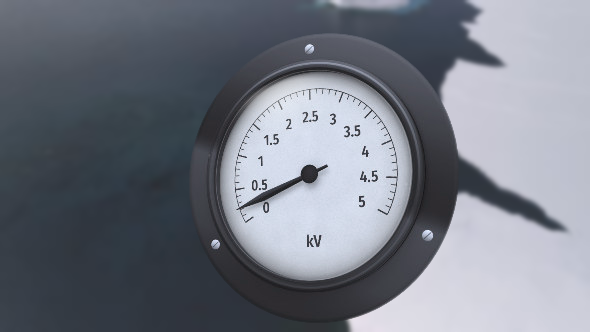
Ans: kV 0.2
